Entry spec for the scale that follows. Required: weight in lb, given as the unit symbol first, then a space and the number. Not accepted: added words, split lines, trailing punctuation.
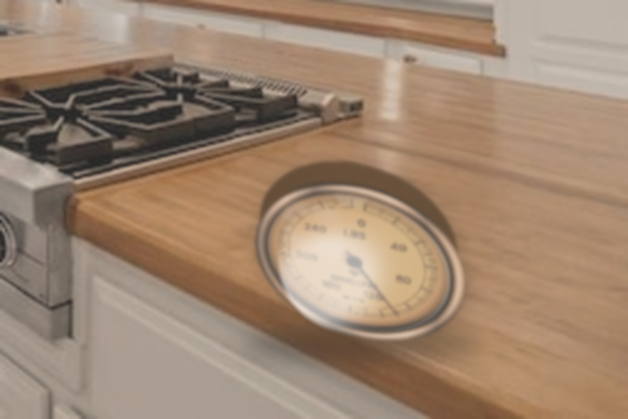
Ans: lb 110
